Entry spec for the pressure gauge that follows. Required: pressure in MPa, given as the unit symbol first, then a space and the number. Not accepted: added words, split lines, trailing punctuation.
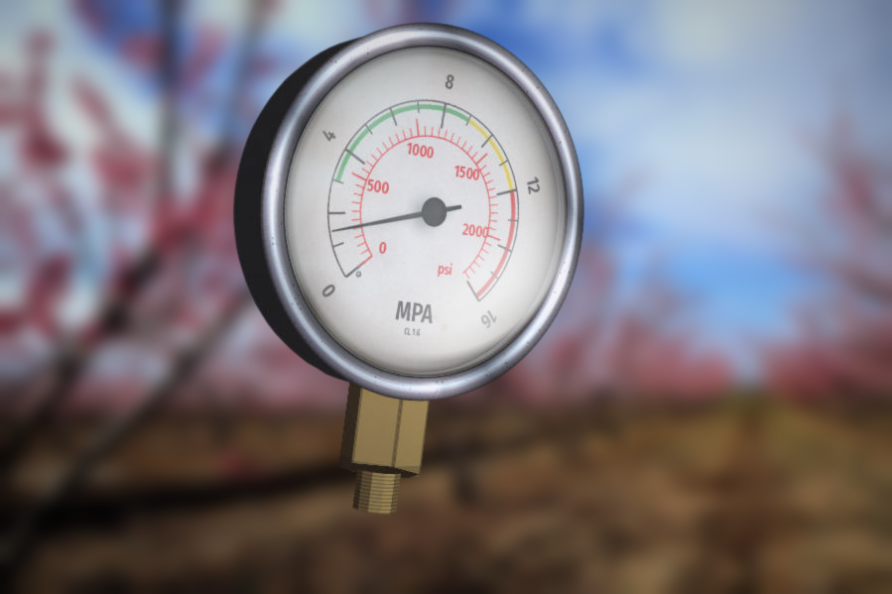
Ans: MPa 1.5
